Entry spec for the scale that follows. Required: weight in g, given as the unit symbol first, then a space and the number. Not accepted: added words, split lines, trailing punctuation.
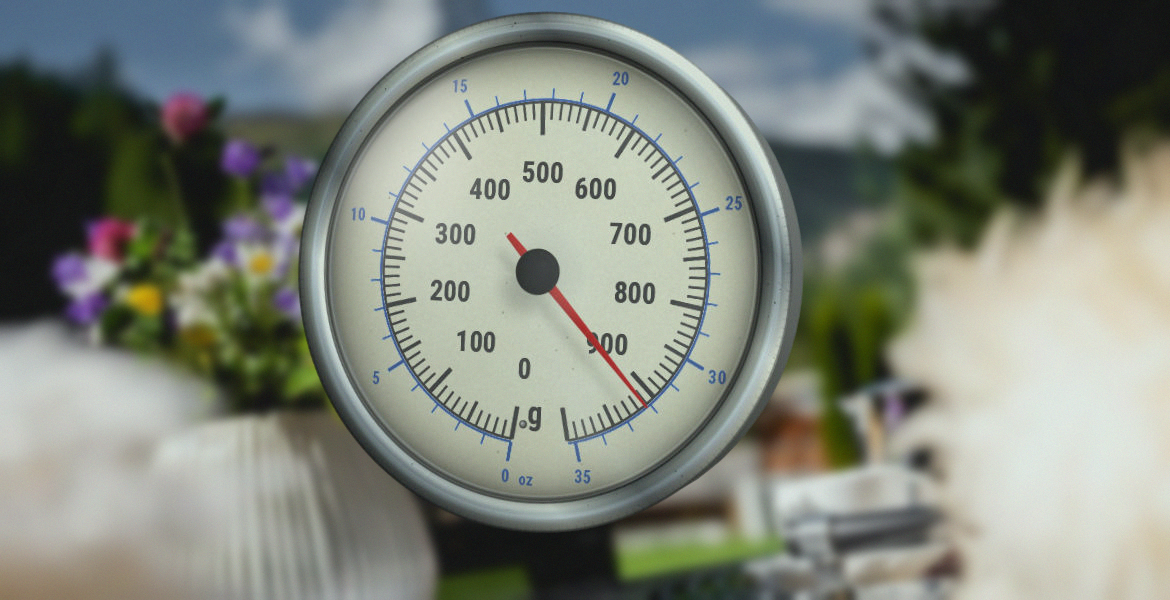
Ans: g 910
